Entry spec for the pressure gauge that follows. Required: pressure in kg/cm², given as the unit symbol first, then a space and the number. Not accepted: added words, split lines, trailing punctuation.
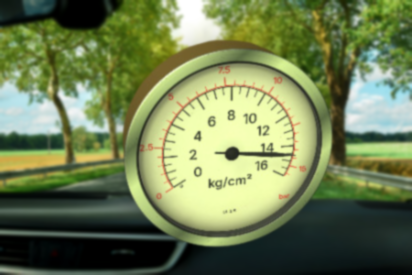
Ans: kg/cm² 14.5
